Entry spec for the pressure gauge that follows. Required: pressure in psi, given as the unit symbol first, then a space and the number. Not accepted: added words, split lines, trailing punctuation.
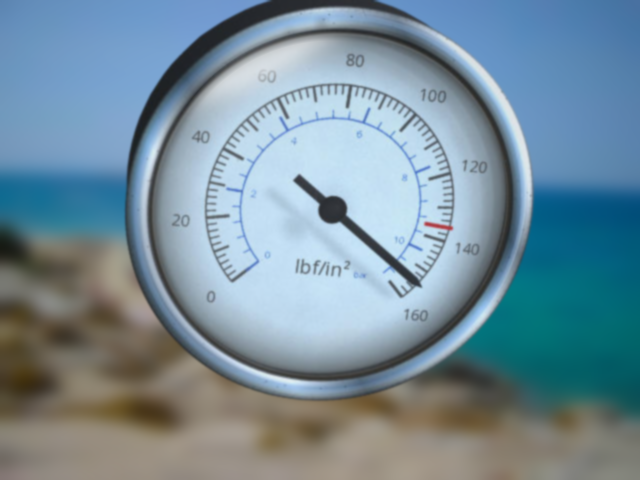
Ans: psi 154
